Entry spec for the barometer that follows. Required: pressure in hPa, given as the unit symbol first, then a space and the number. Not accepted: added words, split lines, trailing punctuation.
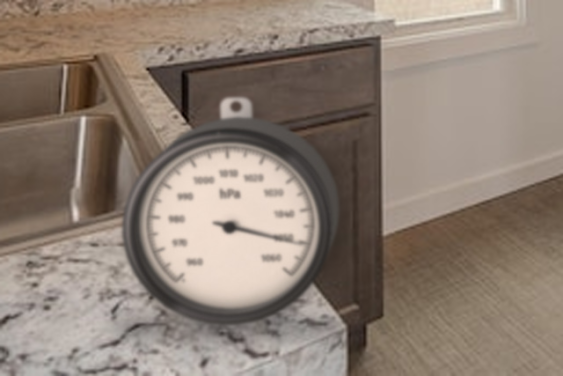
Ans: hPa 1050
